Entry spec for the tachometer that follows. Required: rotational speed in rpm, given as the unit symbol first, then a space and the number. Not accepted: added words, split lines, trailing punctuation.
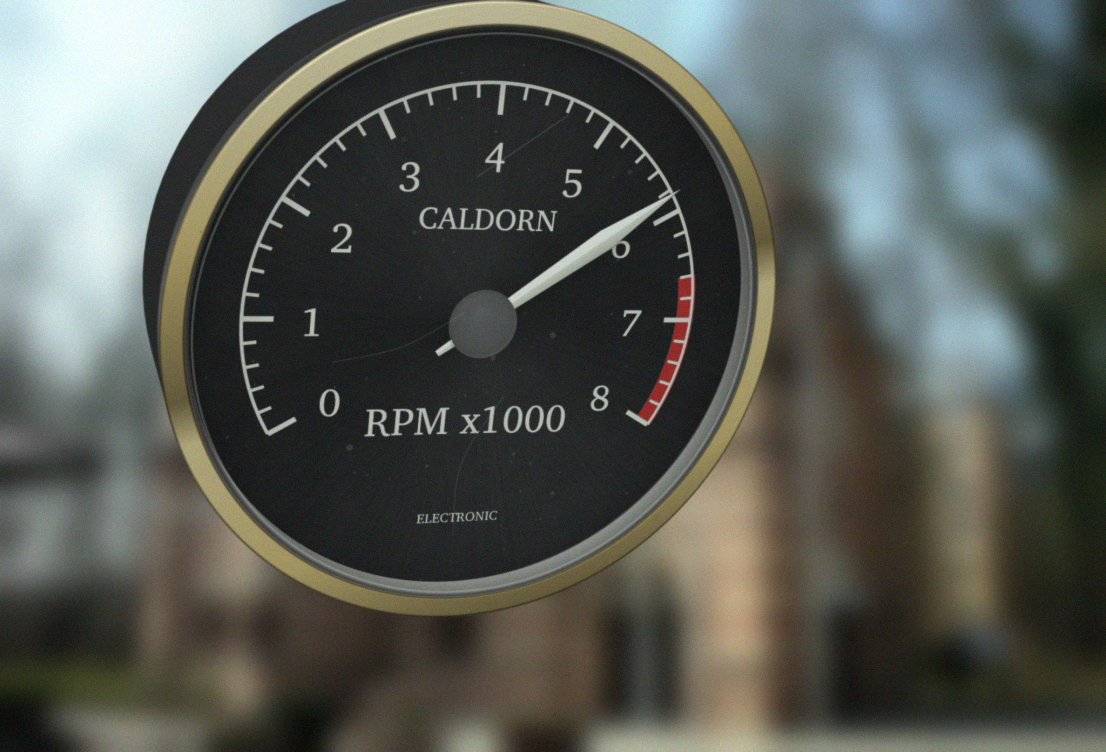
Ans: rpm 5800
